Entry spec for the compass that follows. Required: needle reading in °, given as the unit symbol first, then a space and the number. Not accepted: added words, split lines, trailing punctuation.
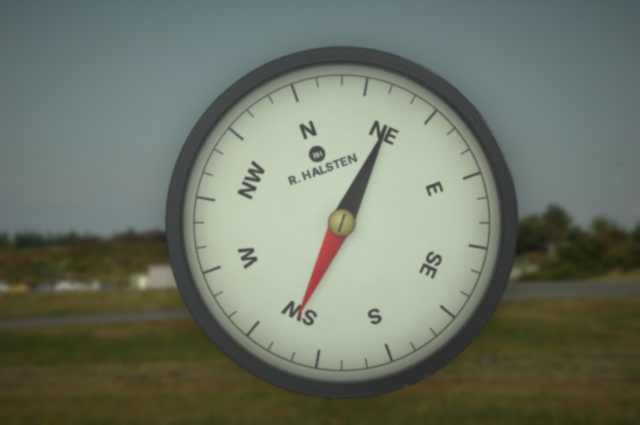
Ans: ° 225
